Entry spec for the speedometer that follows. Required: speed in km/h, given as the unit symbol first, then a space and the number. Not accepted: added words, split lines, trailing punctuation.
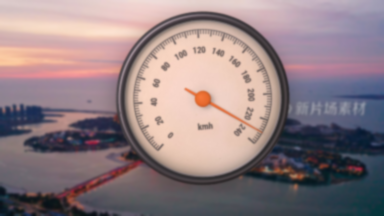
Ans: km/h 230
